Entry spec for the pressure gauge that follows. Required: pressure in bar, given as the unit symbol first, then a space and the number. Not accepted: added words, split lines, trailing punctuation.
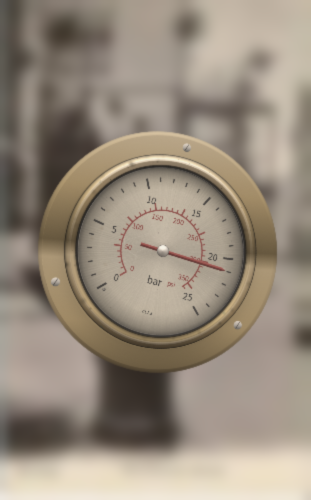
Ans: bar 21
